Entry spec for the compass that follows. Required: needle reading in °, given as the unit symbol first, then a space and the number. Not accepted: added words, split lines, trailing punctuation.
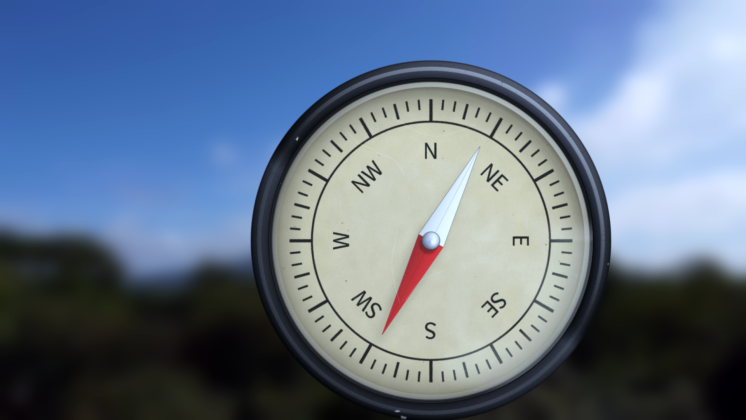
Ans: ° 207.5
